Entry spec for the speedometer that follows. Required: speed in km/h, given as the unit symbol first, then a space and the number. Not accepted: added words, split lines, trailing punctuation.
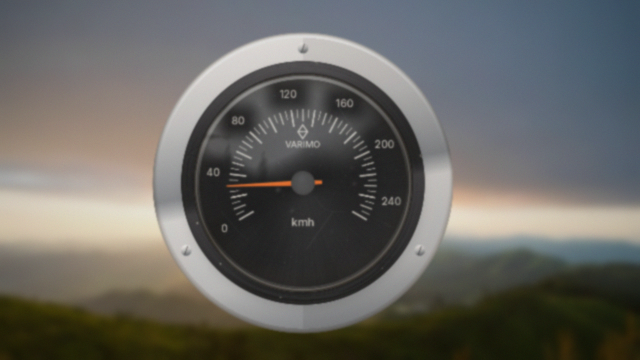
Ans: km/h 30
